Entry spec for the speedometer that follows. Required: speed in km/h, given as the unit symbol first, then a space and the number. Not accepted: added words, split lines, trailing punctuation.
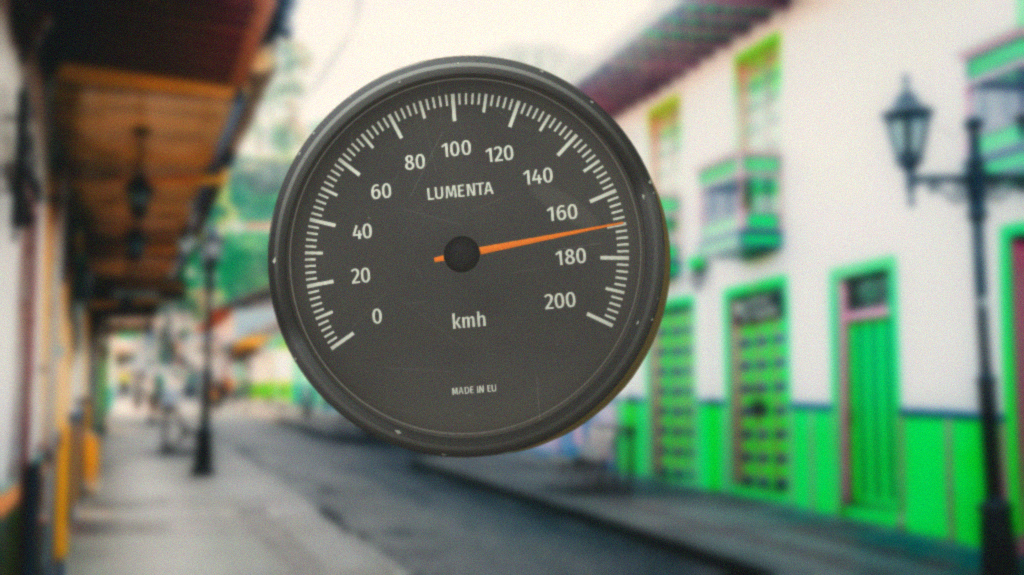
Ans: km/h 170
